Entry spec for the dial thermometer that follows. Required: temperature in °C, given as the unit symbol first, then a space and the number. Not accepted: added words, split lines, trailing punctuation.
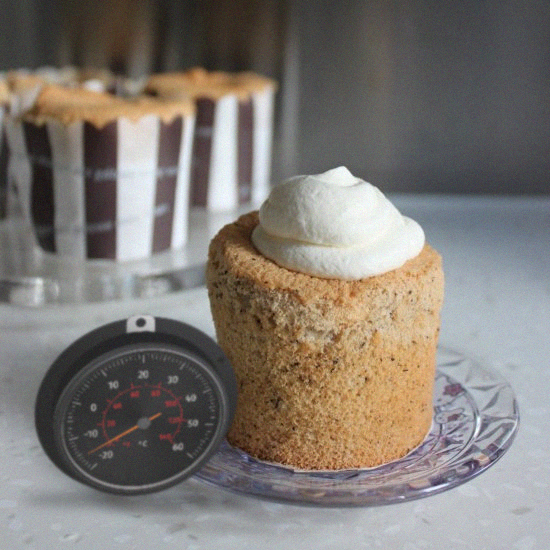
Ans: °C -15
